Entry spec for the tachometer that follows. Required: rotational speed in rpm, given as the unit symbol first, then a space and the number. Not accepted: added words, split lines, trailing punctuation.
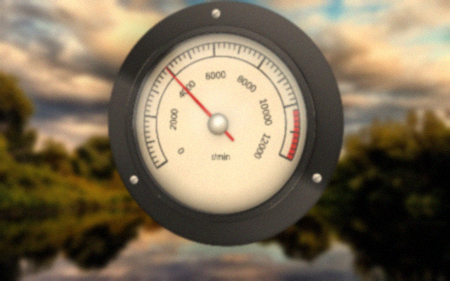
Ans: rpm 4000
